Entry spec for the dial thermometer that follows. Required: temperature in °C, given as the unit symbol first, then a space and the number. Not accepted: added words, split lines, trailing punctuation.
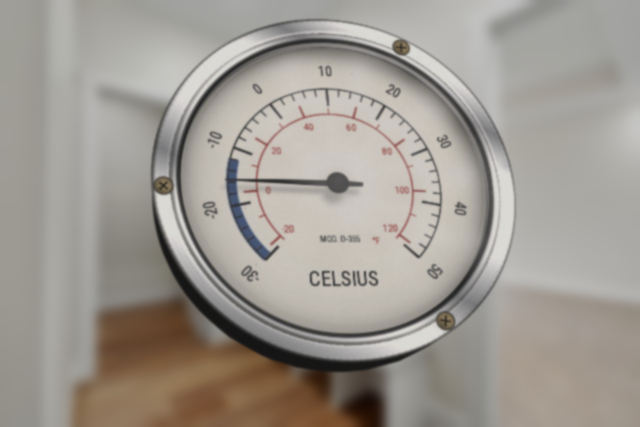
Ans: °C -16
